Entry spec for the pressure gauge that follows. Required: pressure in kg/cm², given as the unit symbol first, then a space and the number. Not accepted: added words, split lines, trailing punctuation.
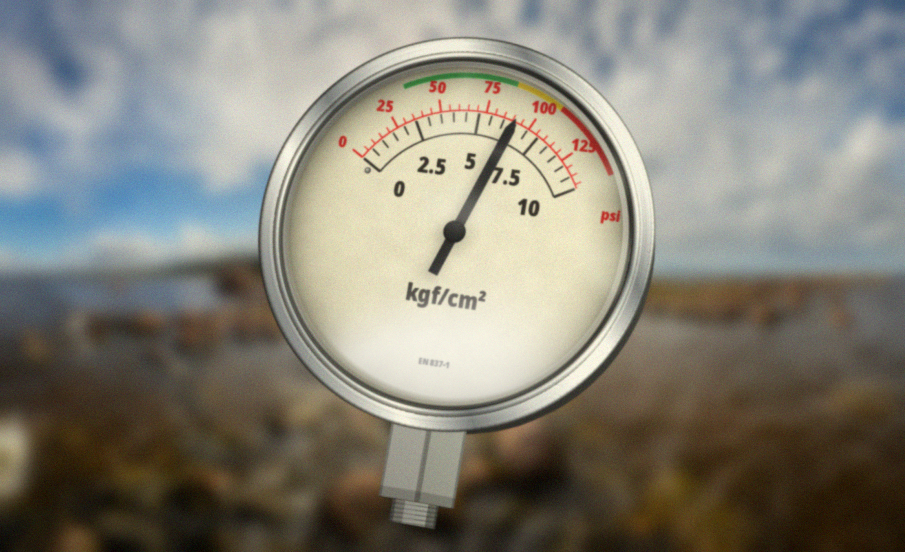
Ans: kg/cm² 6.5
